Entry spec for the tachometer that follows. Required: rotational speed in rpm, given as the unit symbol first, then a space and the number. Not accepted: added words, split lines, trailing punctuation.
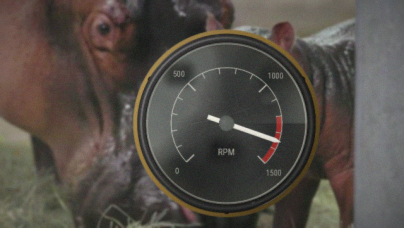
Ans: rpm 1350
